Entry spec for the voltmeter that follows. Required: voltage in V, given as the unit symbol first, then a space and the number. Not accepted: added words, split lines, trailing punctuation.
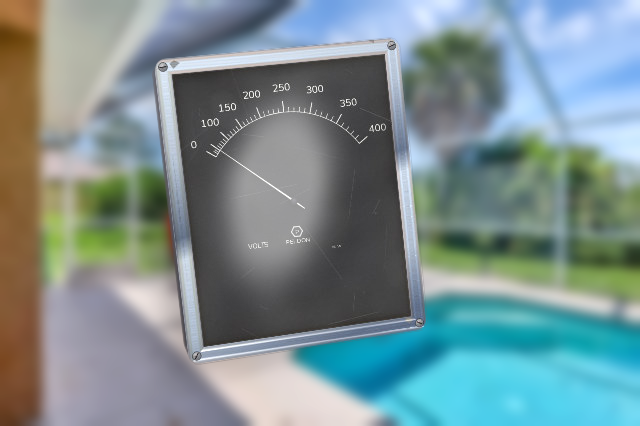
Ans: V 50
